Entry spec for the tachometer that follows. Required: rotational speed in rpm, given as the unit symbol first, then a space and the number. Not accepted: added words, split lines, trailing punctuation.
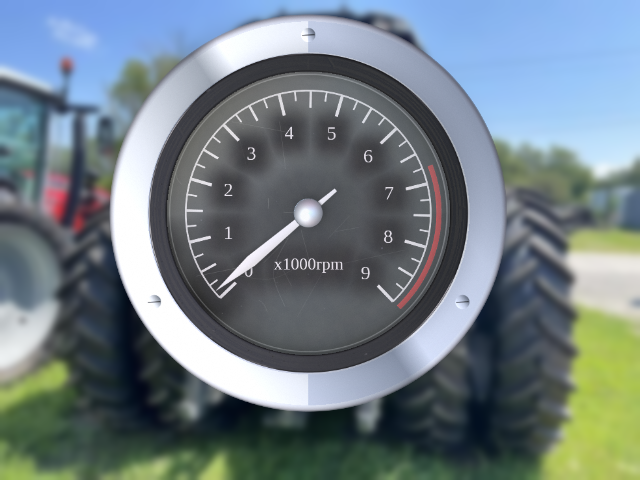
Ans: rpm 125
